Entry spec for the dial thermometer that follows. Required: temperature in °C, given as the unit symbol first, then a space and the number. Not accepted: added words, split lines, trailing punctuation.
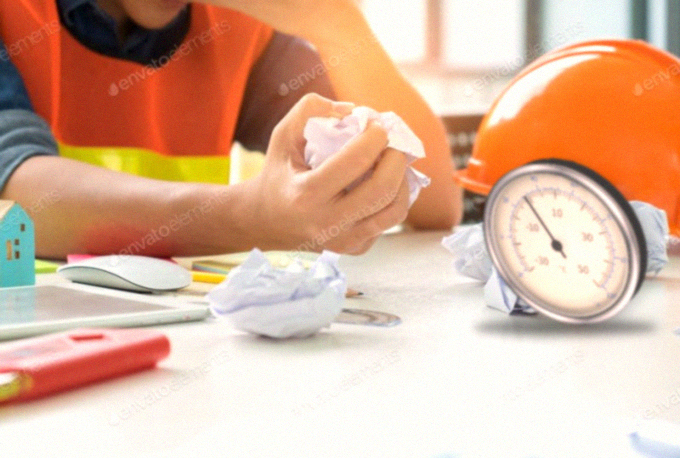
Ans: °C 0
